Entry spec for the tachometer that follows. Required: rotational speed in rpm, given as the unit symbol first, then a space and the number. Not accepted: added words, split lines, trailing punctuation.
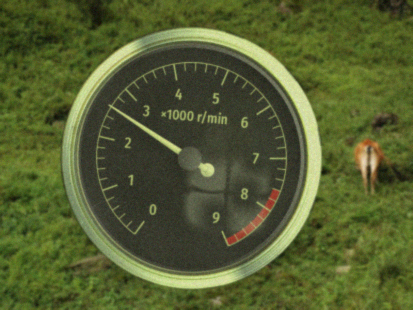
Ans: rpm 2600
